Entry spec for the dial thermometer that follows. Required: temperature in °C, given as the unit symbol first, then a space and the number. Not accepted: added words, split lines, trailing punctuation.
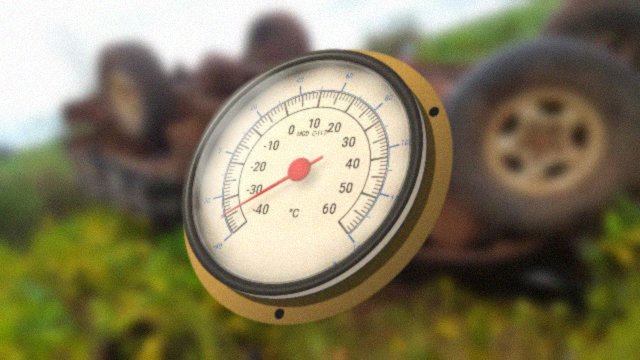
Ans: °C -35
